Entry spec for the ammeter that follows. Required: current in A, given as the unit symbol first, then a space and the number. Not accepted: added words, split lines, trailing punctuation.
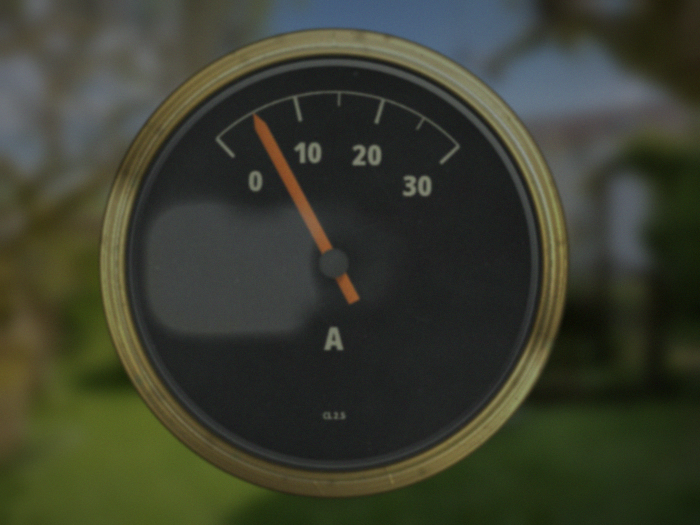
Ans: A 5
